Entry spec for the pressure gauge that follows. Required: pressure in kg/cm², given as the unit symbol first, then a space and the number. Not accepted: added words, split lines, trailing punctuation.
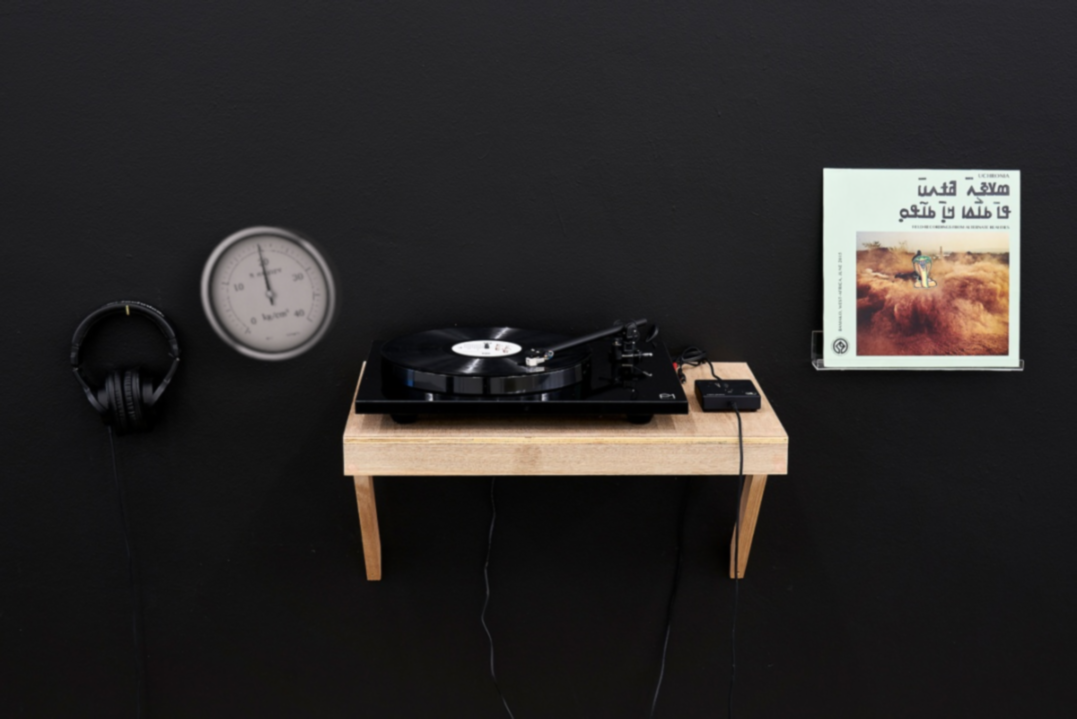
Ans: kg/cm² 20
